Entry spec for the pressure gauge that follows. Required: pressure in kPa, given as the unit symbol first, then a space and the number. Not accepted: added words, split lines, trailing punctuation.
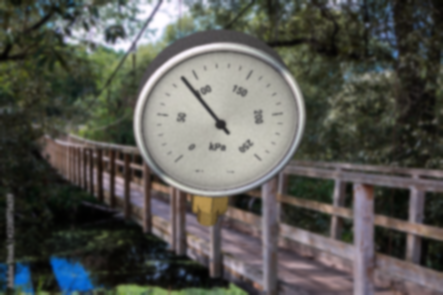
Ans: kPa 90
